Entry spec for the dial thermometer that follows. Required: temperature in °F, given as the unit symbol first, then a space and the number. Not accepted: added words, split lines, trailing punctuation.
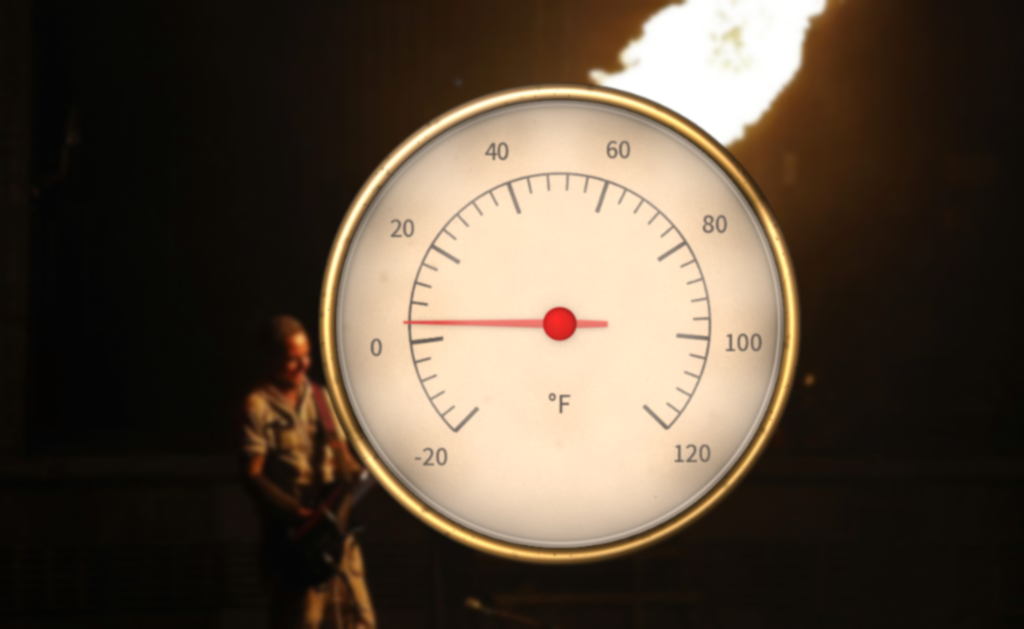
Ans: °F 4
